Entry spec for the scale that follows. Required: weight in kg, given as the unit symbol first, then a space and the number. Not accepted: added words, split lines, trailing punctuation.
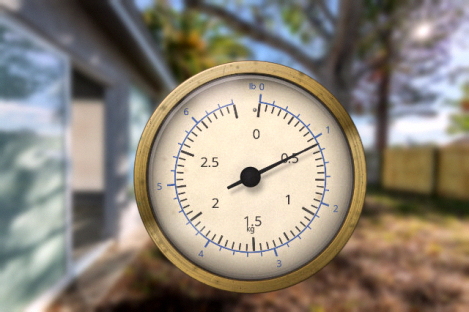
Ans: kg 0.5
